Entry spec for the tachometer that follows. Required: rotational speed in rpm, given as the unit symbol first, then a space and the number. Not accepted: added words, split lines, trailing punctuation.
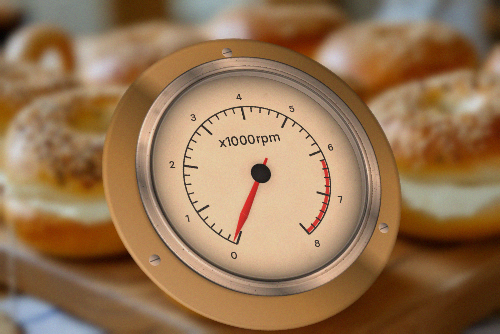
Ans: rpm 100
